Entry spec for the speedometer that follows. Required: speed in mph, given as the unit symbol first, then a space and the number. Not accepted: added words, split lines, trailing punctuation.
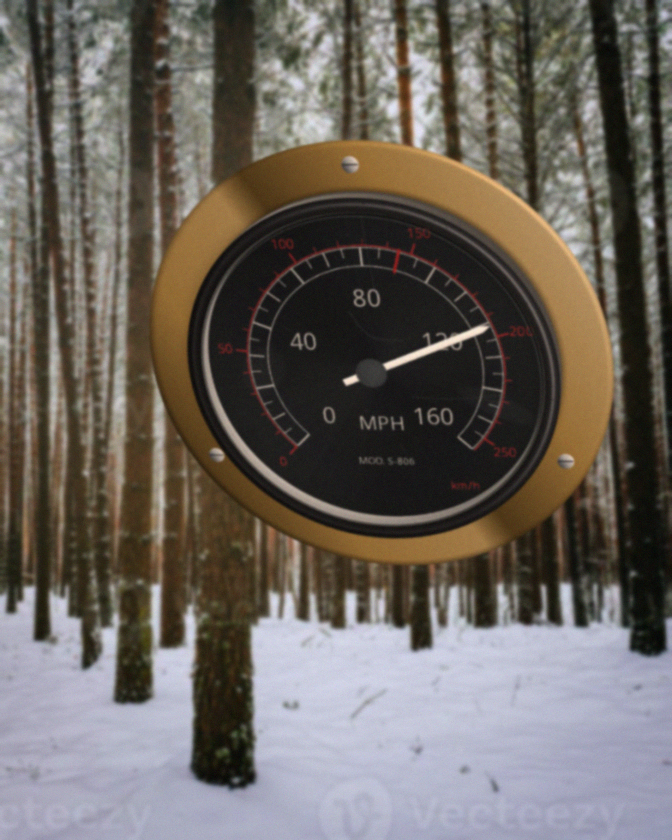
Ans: mph 120
